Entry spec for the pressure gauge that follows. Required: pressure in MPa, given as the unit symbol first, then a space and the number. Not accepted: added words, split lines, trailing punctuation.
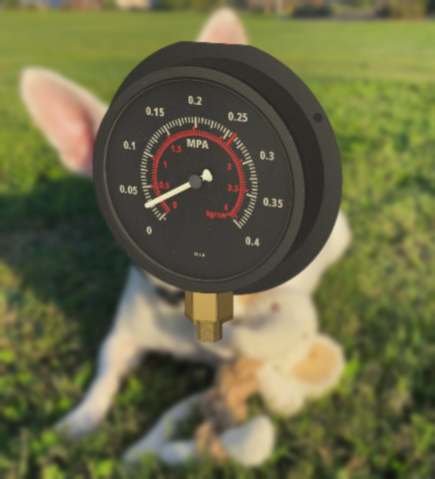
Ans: MPa 0.025
